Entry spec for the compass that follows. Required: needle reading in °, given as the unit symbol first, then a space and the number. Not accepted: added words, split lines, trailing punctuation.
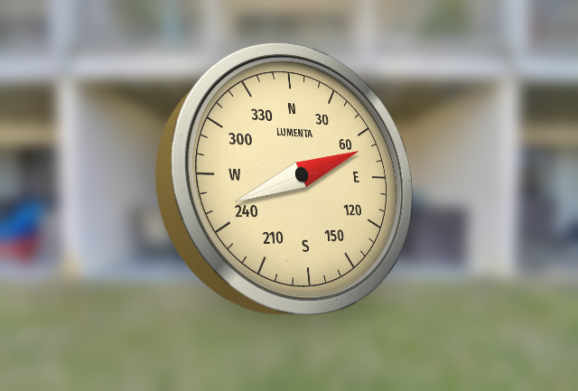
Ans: ° 70
